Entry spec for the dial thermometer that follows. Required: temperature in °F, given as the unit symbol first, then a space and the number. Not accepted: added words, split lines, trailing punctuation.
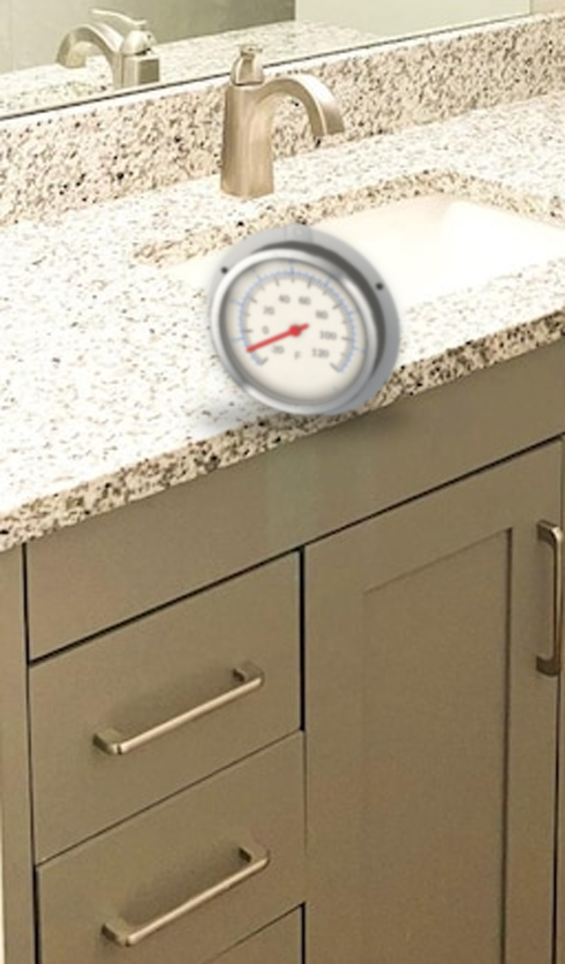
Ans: °F -10
